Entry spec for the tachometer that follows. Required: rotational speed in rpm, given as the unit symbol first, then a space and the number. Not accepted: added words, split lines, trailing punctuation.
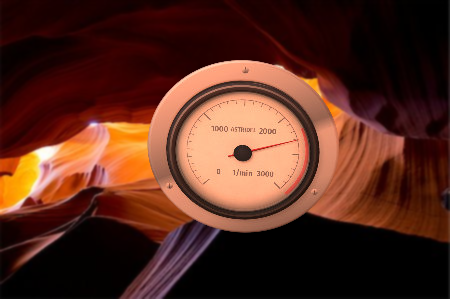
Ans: rpm 2300
